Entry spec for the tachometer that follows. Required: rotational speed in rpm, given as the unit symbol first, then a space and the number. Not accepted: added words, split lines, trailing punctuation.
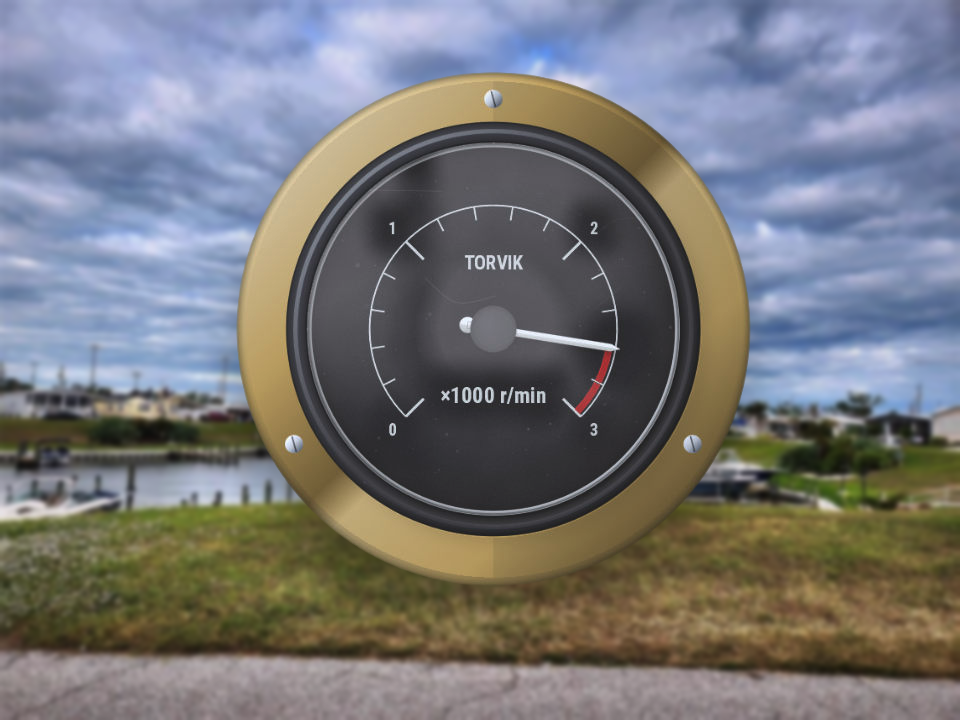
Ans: rpm 2600
